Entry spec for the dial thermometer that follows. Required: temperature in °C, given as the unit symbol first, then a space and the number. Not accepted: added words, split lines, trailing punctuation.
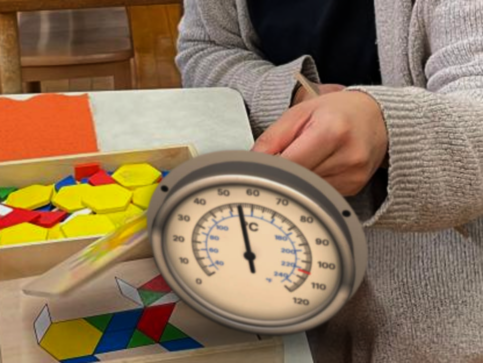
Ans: °C 55
